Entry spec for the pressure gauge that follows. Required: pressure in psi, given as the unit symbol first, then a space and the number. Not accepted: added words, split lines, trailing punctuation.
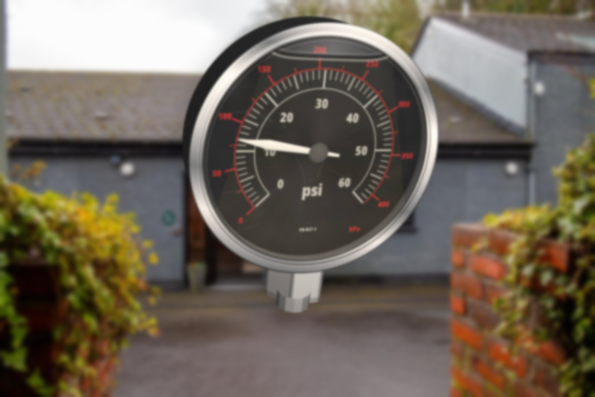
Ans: psi 12
